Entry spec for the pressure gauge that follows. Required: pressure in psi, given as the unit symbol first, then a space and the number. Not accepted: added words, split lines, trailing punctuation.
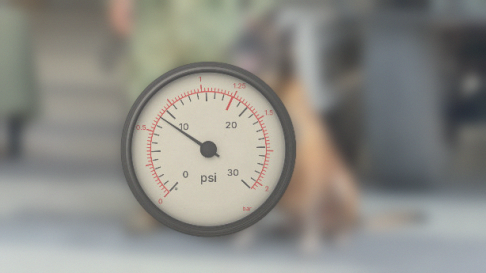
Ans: psi 9
